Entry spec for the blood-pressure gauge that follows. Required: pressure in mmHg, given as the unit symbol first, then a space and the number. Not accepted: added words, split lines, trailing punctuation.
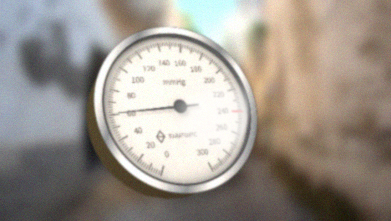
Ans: mmHg 60
